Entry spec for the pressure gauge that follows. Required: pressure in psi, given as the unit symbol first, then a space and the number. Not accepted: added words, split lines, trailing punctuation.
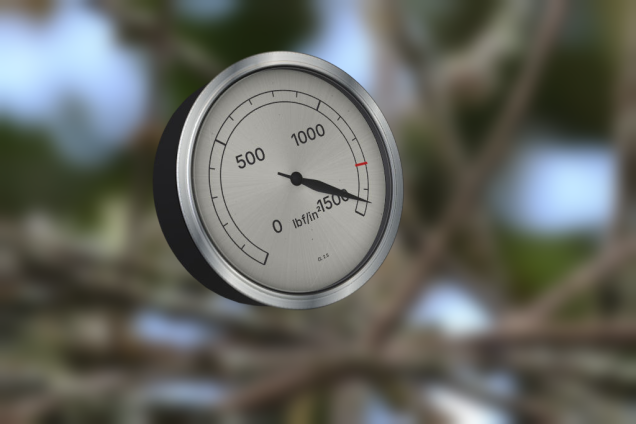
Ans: psi 1450
